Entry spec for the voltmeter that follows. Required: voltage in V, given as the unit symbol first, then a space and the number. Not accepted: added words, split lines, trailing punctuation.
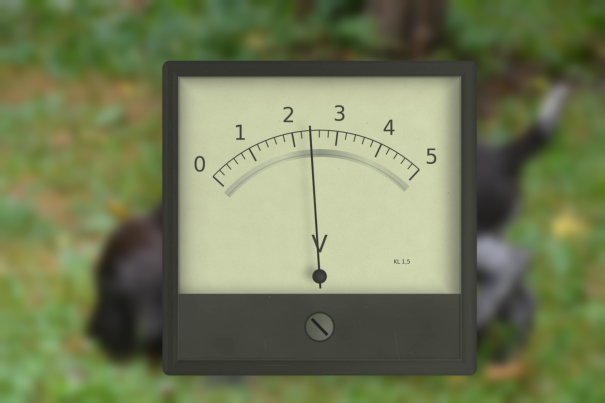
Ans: V 2.4
